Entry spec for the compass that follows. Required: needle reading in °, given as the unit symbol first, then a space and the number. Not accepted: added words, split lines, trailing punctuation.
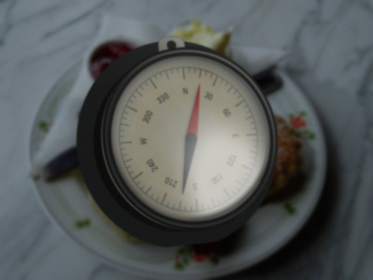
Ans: ° 15
